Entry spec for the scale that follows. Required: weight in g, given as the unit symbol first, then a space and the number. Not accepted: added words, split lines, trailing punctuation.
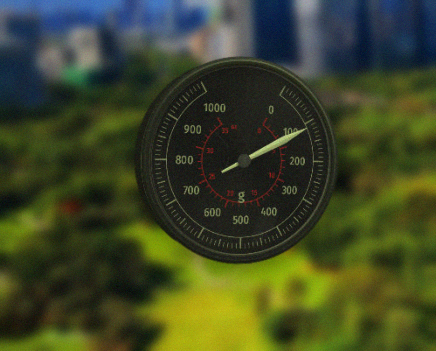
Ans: g 110
